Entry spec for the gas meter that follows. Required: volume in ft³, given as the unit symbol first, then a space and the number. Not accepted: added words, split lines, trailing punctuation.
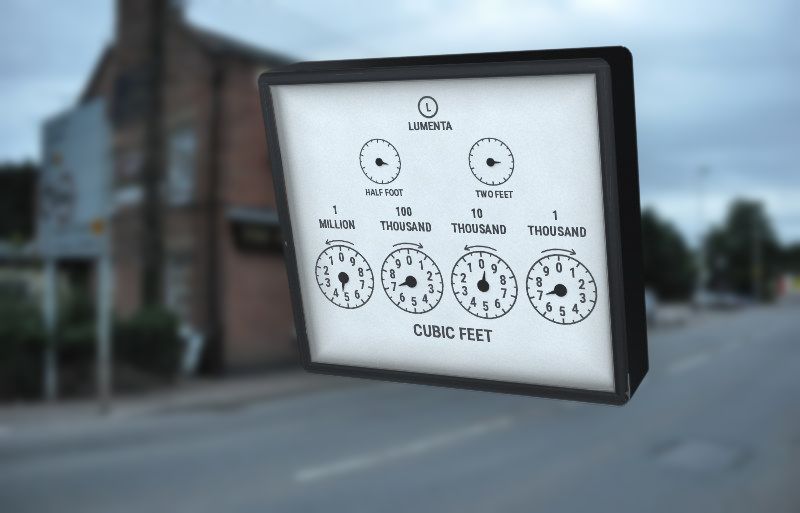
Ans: ft³ 469700
